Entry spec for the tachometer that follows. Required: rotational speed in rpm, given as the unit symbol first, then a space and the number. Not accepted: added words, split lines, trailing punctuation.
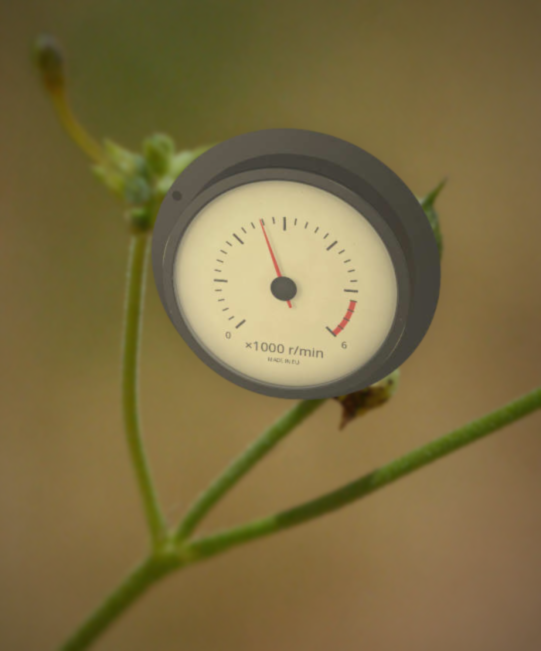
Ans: rpm 2600
